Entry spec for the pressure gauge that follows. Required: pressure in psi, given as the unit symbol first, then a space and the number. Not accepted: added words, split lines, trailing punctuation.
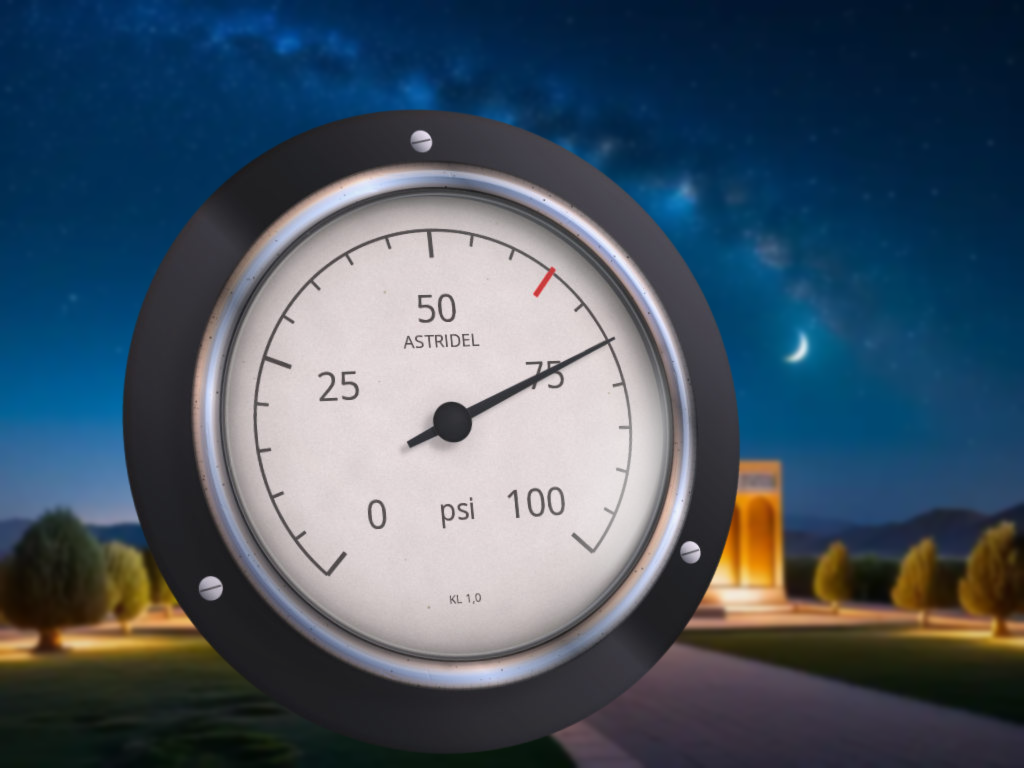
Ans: psi 75
